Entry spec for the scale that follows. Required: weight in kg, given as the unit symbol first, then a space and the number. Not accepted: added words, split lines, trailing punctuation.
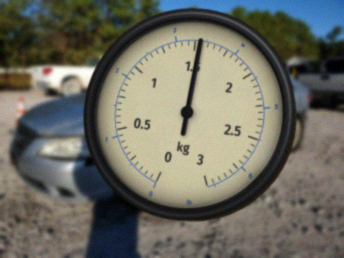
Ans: kg 1.55
